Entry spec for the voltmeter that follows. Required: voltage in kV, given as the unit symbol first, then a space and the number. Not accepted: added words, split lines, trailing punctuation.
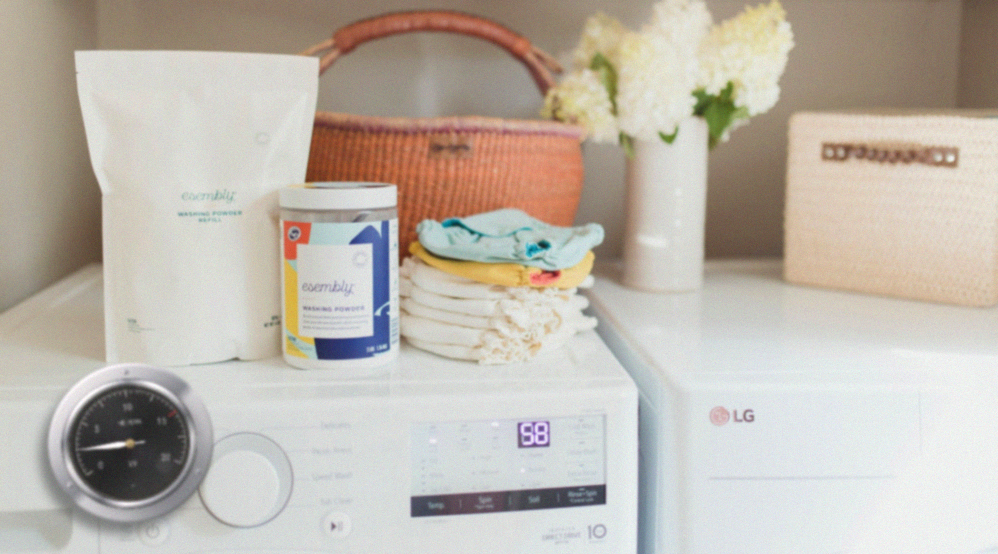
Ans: kV 2.5
